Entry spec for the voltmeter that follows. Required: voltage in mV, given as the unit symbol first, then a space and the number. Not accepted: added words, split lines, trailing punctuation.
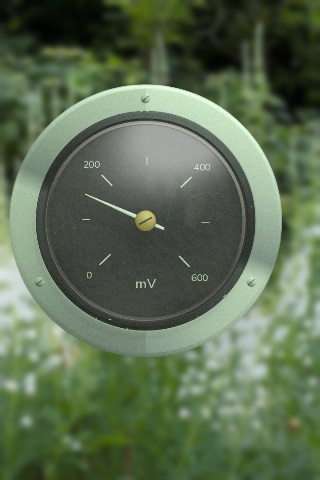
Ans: mV 150
